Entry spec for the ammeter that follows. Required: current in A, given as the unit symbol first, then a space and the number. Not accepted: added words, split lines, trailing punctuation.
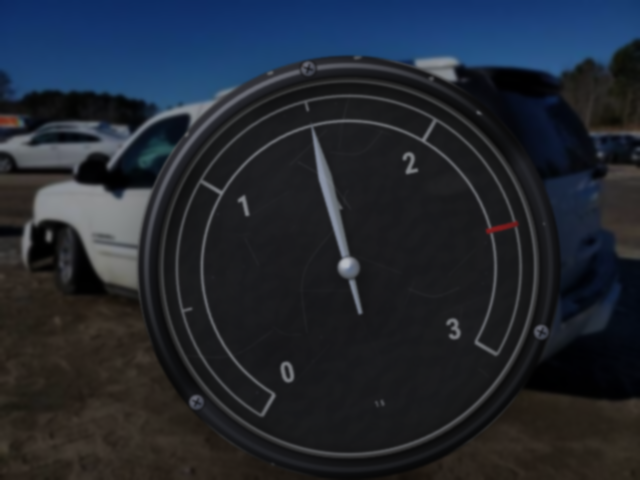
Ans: A 1.5
